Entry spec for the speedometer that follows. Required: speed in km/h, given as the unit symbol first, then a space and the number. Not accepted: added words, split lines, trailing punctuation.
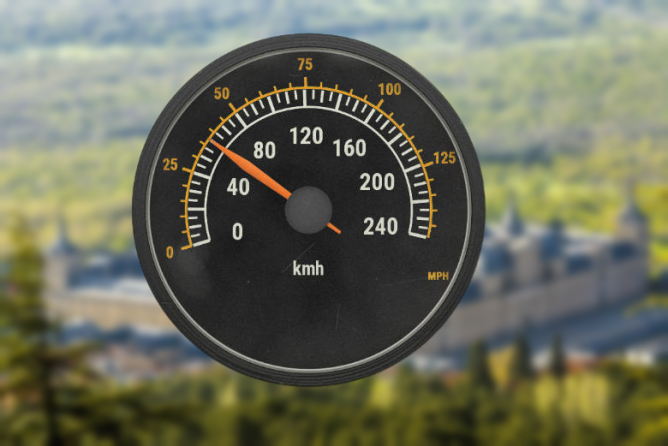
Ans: km/h 60
